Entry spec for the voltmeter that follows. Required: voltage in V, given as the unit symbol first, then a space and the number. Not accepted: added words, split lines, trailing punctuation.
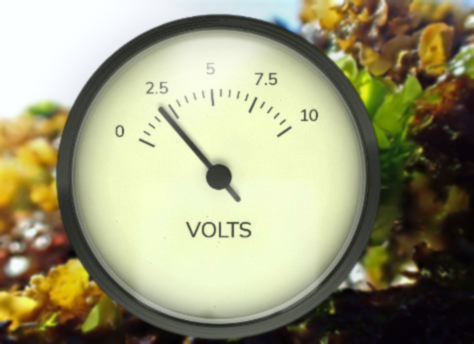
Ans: V 2
